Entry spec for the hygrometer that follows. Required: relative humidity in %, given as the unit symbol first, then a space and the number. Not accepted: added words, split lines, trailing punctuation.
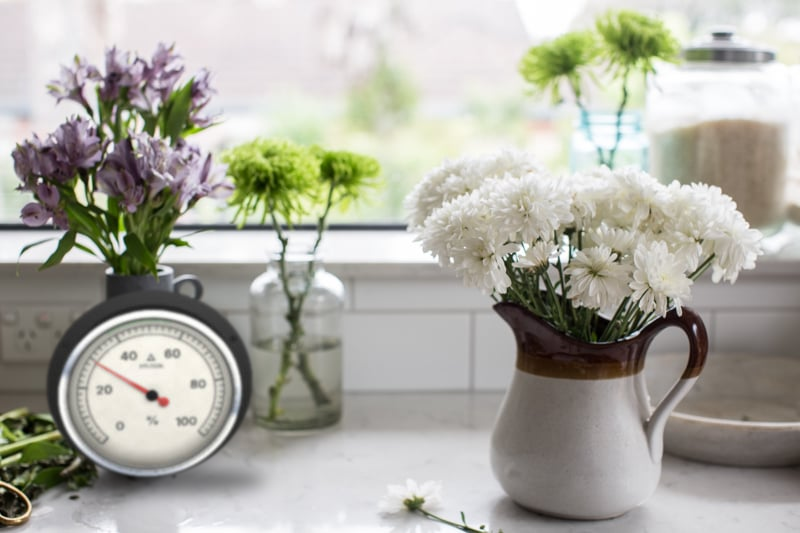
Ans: % 30
